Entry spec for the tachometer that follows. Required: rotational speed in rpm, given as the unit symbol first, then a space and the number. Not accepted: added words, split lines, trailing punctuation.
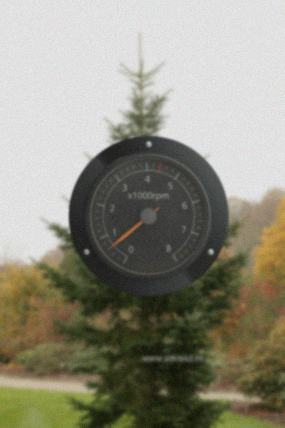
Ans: rpm 600
